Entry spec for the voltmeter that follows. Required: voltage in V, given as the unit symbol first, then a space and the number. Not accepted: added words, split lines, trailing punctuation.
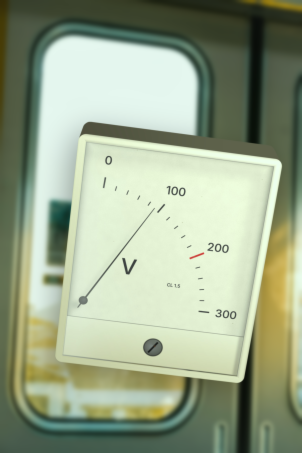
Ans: V 90
